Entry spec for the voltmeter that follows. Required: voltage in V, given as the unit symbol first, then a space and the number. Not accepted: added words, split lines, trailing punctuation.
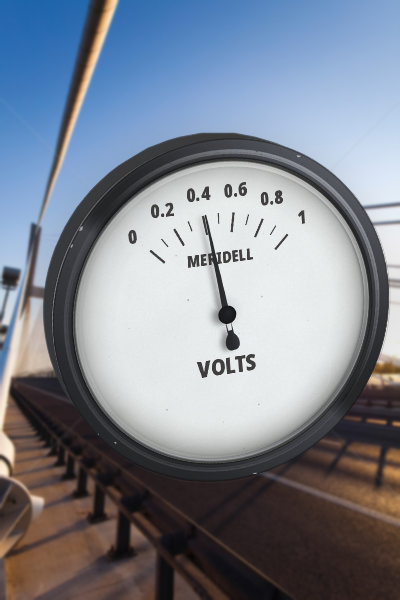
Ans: V 0.4
